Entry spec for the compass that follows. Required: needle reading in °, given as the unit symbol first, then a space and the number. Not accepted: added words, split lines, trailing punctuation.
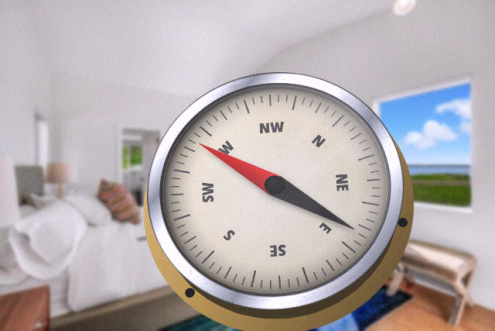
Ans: ° 260
